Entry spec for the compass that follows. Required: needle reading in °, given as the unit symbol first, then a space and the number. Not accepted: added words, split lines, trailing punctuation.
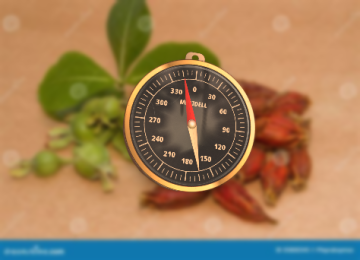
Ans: ° 345
